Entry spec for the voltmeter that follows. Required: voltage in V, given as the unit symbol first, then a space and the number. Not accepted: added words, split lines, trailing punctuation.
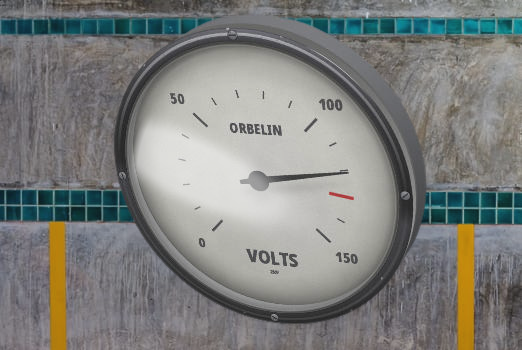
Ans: V 120
